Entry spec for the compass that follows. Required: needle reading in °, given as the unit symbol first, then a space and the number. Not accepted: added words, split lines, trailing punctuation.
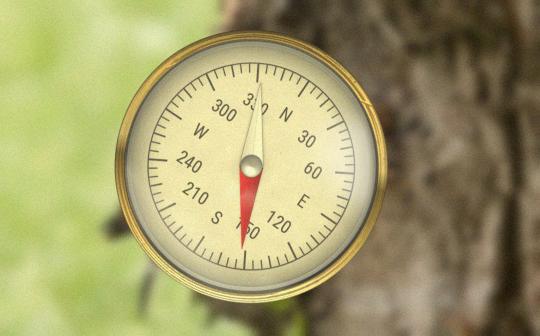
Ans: ° 152.5
